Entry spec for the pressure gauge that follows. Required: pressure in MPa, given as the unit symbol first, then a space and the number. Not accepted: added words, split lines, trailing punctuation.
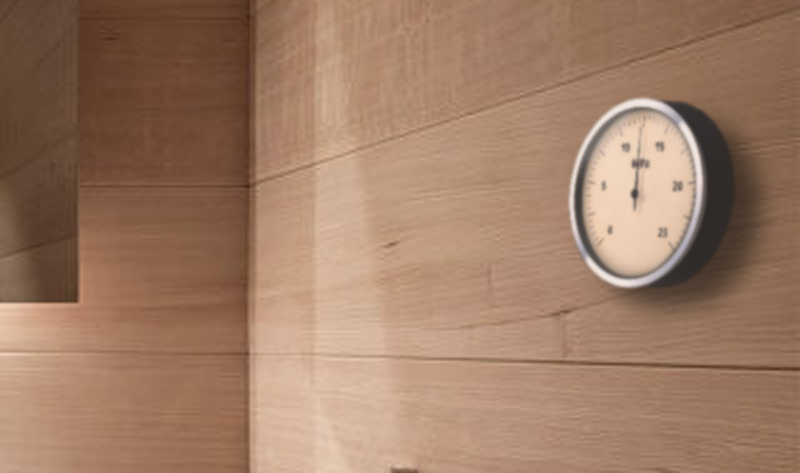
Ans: MPa 12.5
